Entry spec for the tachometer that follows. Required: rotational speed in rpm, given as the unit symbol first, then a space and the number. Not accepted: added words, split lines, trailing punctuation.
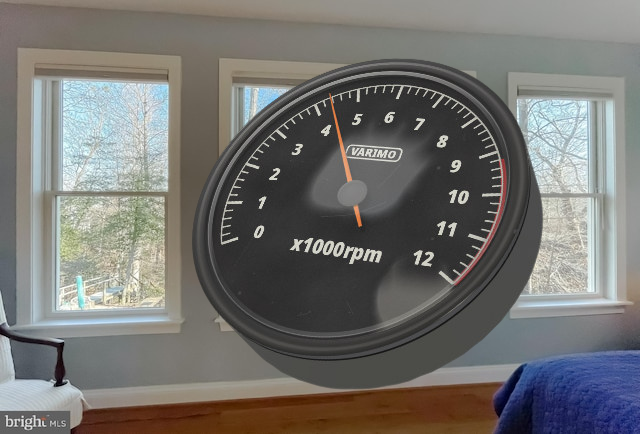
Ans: rpm 4400
